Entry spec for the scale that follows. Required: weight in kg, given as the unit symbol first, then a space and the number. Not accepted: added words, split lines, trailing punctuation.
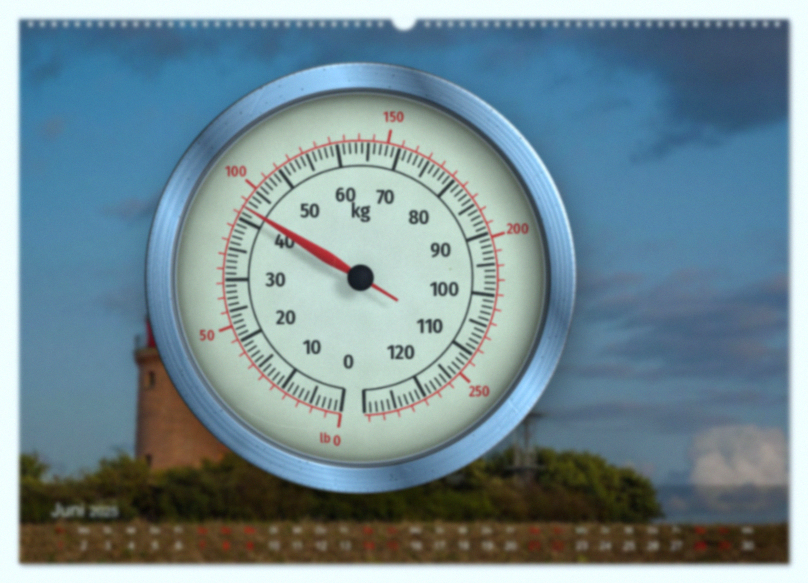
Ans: kg 42
